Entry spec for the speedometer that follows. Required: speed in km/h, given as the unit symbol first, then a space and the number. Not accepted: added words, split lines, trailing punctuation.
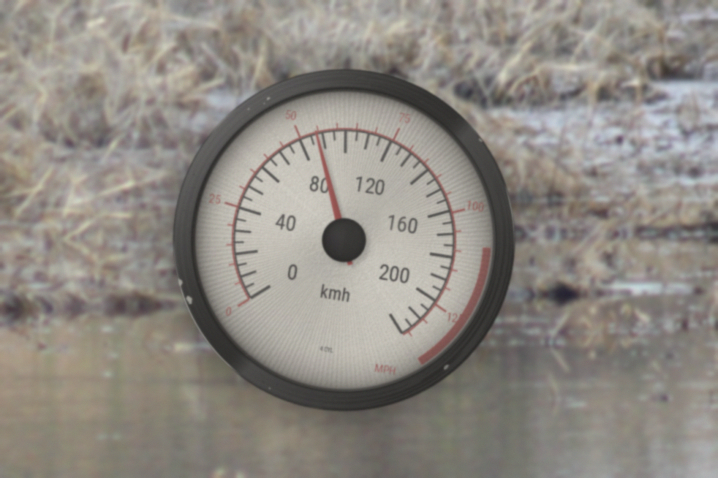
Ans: km/h 87.5
